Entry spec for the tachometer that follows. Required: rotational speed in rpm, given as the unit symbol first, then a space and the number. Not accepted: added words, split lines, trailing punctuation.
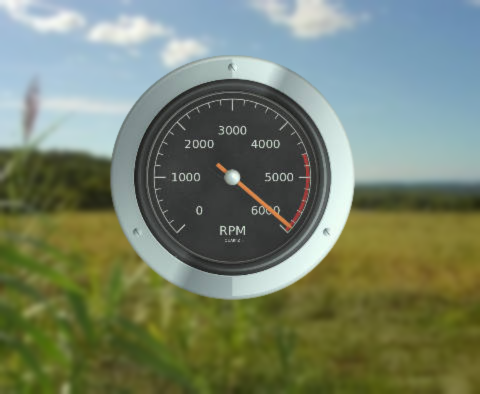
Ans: rpm 5900
